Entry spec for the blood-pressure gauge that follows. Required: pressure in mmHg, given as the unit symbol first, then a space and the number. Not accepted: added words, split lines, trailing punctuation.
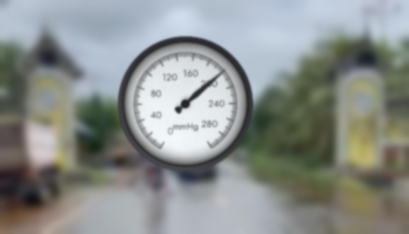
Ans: mmHg 200
